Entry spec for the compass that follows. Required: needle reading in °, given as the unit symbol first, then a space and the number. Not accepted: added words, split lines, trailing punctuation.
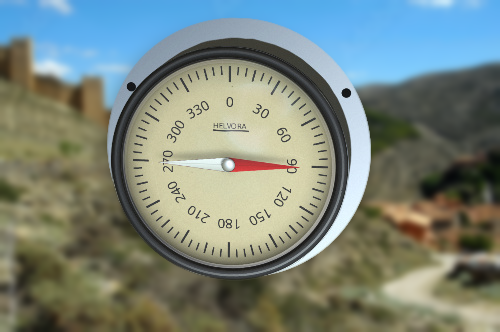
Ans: ° 90
